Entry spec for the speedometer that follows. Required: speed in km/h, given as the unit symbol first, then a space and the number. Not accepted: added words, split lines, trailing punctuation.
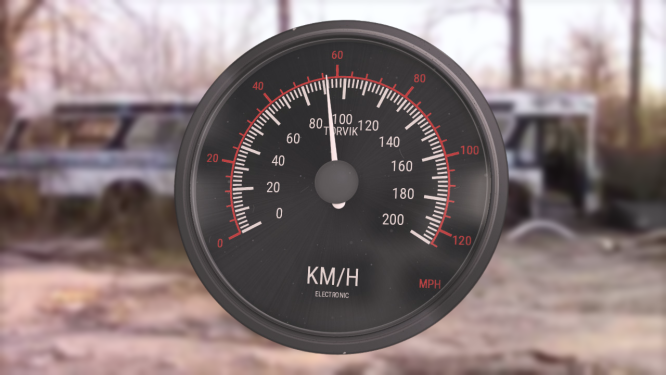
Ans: km/h 92
